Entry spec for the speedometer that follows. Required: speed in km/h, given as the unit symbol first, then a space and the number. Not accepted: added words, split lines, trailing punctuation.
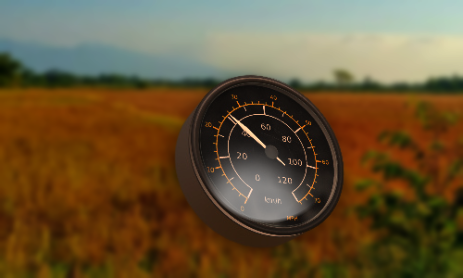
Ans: km/h 40
